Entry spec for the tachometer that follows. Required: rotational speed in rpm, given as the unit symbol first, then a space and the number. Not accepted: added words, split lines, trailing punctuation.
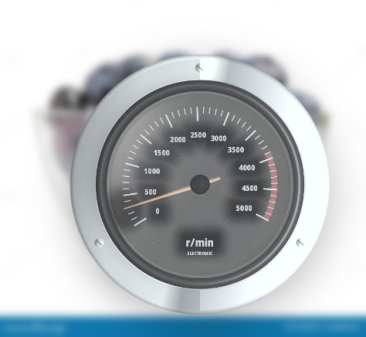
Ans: rpm 300
